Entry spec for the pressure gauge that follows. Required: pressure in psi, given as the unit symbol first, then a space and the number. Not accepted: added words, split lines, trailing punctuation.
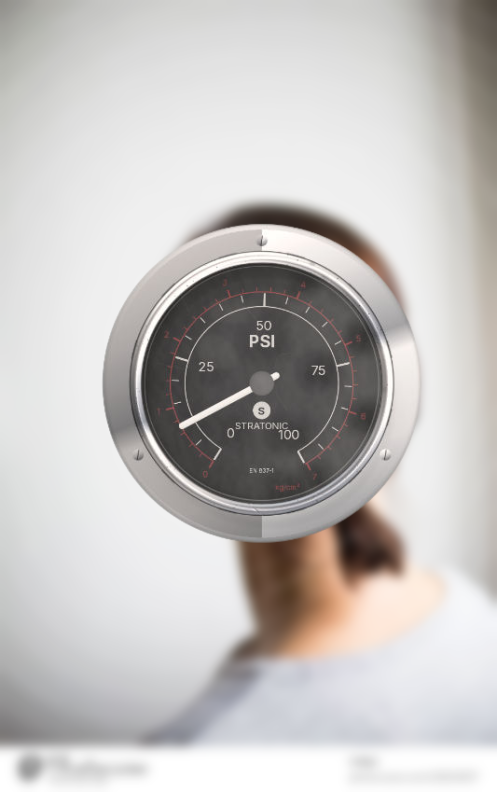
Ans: psi 10
